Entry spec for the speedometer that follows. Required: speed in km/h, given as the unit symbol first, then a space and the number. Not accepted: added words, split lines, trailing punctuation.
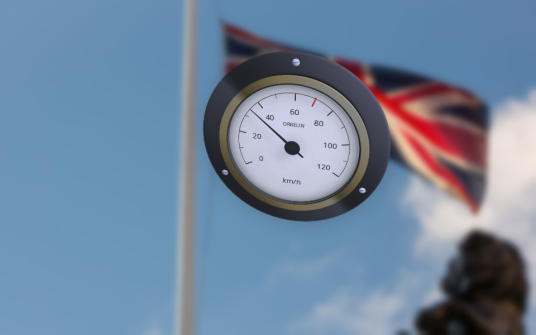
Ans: km/h 35
